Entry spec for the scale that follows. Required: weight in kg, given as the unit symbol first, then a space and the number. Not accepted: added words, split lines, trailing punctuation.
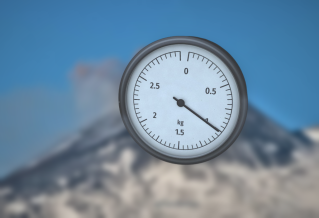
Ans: kg 1
